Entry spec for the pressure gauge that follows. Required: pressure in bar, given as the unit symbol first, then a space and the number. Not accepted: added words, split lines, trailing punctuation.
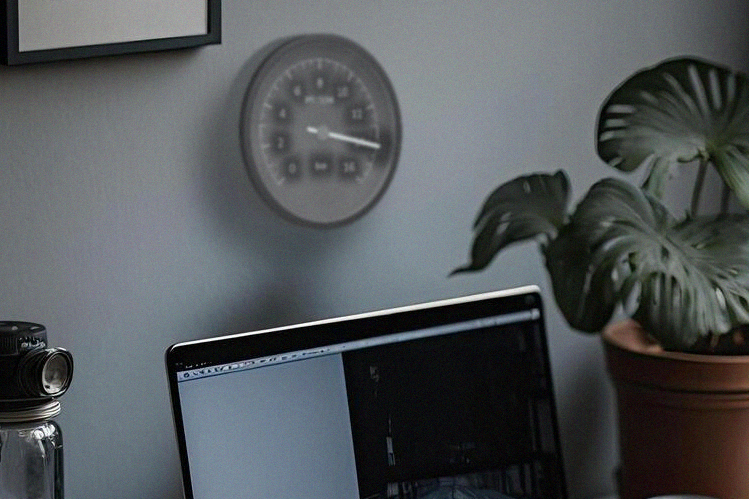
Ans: bar 14
